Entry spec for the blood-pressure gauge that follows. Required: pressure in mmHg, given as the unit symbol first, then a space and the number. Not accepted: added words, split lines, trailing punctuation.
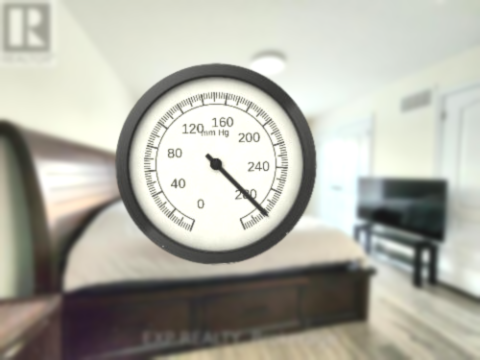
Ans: mmHg 280
